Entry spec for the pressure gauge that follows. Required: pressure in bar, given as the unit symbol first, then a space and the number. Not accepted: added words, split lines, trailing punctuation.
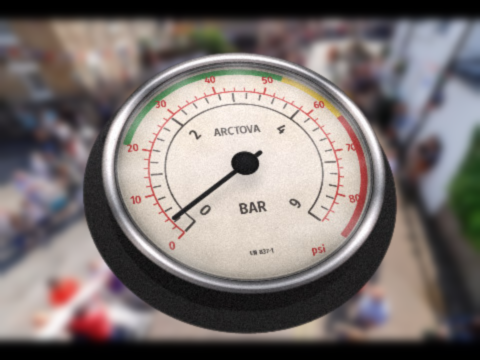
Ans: bar 0.2
